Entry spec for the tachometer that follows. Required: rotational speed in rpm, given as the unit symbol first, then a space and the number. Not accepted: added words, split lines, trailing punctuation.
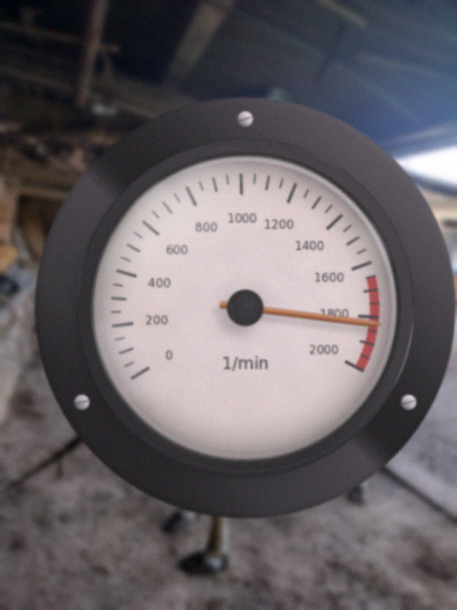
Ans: rpm 1825
